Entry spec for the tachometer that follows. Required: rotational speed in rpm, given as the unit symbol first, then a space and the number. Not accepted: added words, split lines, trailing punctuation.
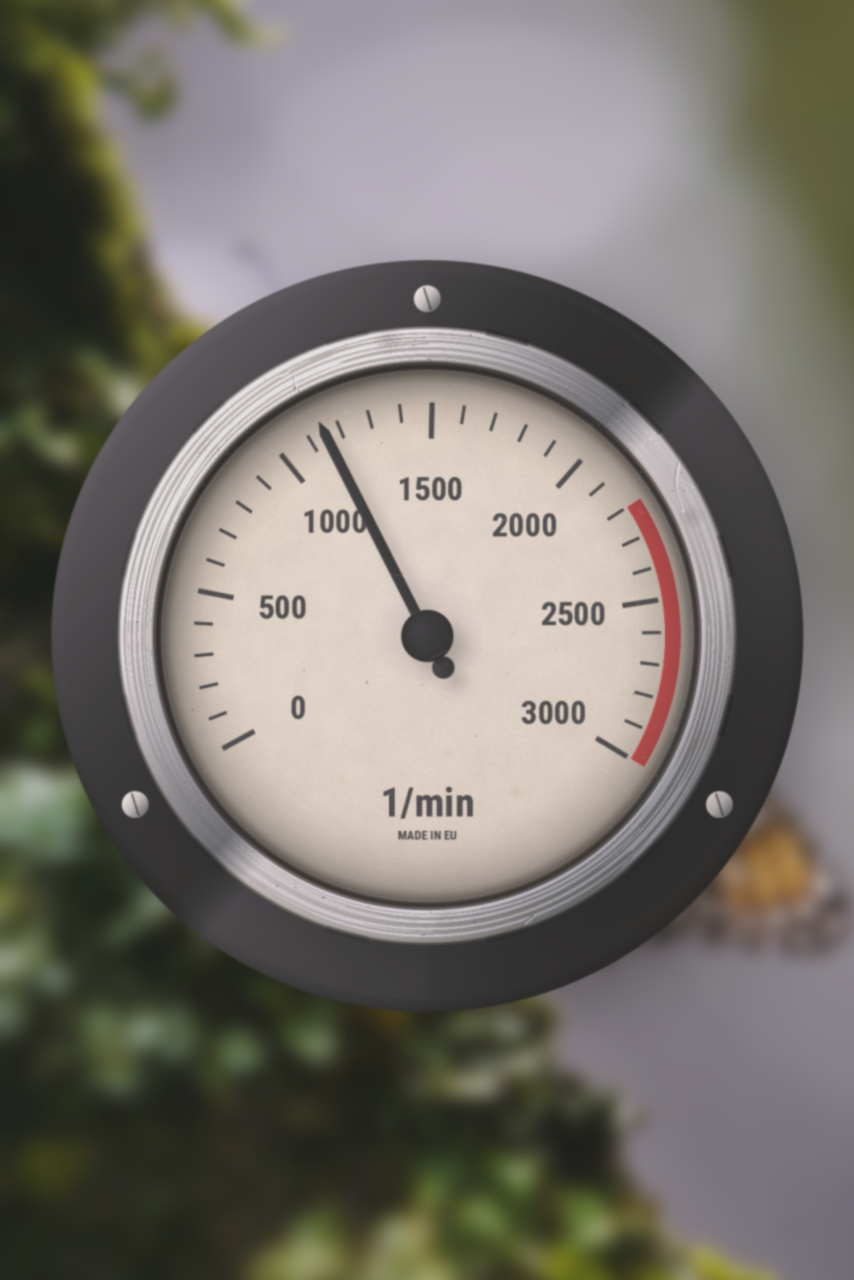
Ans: rpm 1150
